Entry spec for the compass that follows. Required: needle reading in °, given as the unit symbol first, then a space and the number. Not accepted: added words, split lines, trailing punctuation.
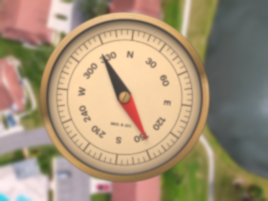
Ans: ° 145
